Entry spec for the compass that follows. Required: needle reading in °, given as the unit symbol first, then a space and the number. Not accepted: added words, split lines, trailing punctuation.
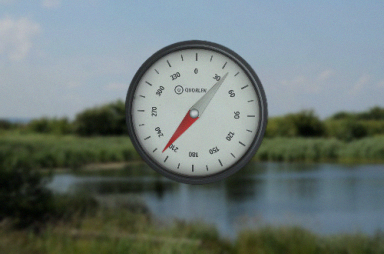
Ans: ° 217.5
